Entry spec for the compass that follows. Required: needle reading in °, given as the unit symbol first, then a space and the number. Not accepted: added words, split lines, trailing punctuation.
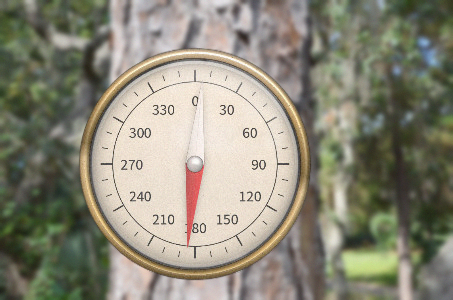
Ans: ° 185
